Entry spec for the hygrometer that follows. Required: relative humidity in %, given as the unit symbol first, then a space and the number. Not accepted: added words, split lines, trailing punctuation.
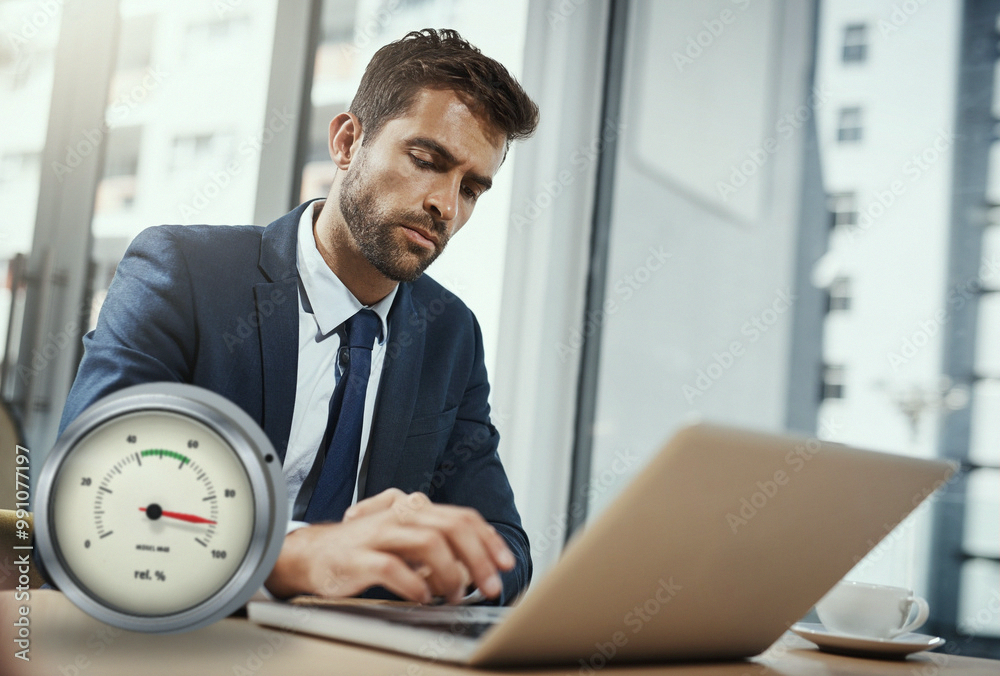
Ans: % 90
